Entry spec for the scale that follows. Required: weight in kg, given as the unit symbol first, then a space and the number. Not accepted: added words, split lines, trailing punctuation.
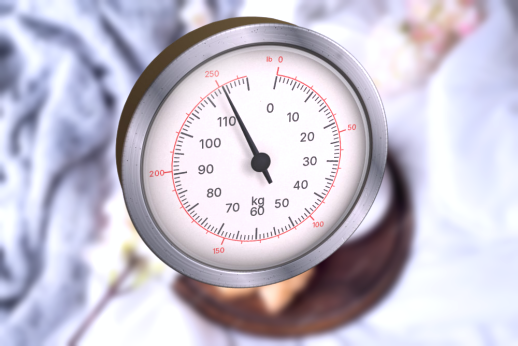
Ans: kg 114
